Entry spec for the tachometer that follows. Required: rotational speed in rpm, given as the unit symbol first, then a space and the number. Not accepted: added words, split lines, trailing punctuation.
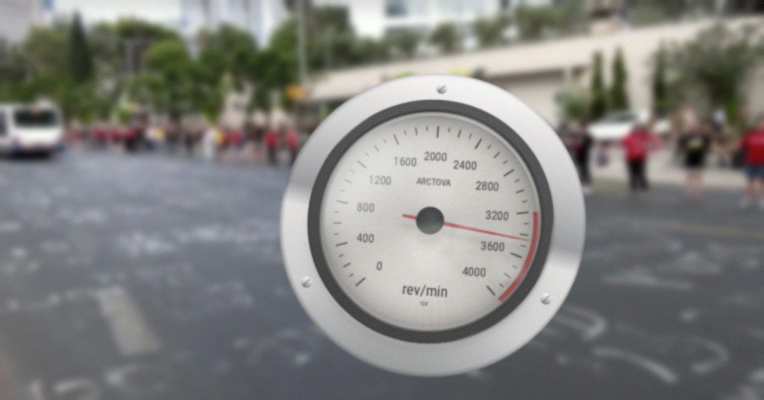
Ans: rpm 3450
